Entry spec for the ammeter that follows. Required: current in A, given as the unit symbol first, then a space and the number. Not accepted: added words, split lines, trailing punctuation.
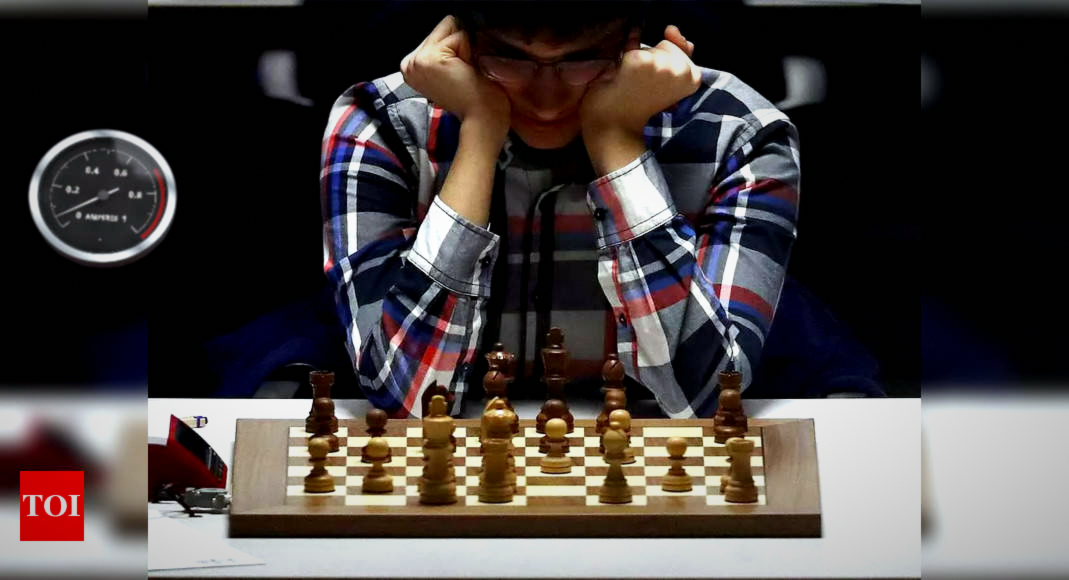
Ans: A 0.05
